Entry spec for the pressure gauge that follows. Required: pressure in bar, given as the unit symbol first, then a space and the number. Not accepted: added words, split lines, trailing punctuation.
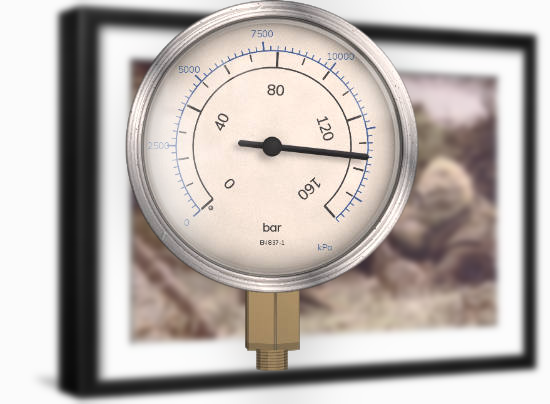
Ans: bar 135
